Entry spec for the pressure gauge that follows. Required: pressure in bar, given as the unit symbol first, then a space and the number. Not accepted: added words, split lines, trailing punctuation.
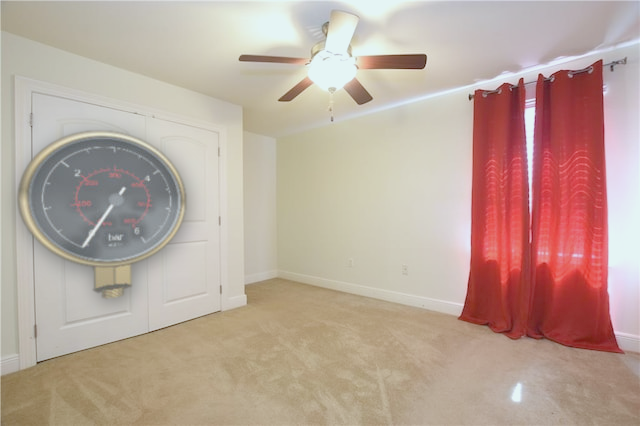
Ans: bar 0
